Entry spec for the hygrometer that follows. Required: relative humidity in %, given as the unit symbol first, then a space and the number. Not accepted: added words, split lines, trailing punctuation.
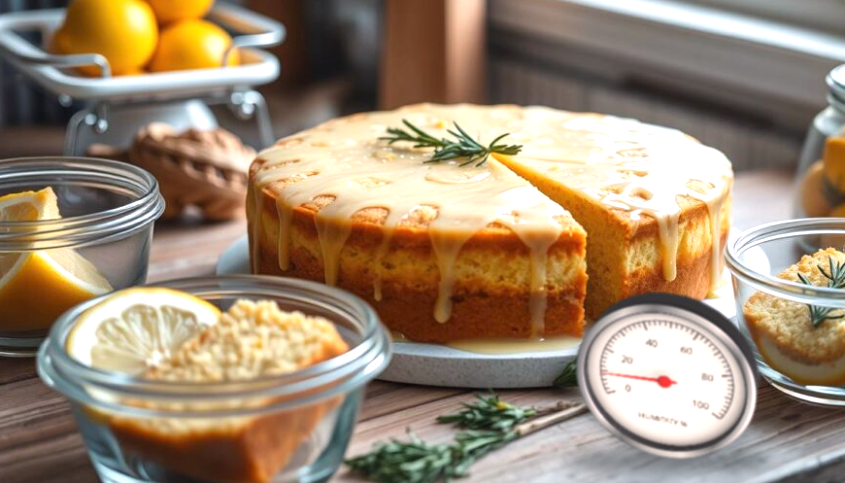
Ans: % 10
